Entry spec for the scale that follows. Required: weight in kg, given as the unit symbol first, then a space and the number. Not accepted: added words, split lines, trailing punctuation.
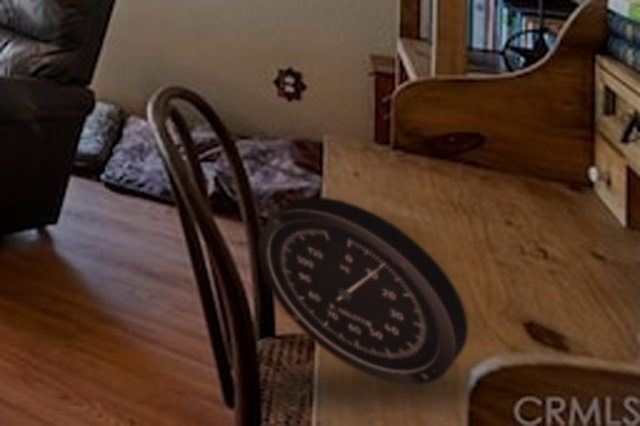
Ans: kg 10
